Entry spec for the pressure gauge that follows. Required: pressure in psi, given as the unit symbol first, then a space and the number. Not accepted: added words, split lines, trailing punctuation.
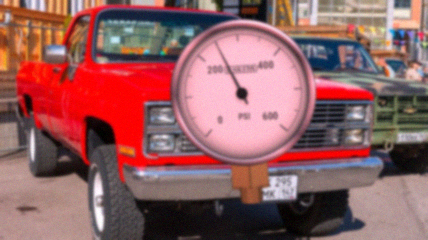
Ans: psi 250
